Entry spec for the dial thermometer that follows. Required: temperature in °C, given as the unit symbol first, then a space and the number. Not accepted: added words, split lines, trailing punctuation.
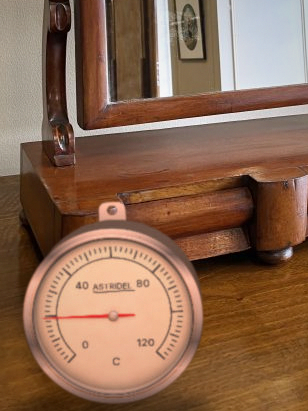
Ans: °C 20
